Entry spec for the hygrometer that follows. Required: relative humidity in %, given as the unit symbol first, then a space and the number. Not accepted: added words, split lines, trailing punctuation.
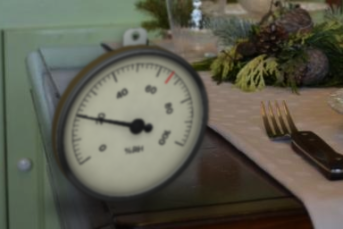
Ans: % 20
